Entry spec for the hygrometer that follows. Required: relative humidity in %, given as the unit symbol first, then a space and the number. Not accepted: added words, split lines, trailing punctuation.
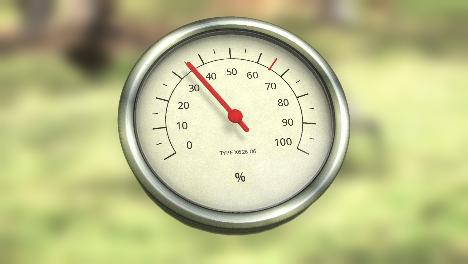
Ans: % 35
